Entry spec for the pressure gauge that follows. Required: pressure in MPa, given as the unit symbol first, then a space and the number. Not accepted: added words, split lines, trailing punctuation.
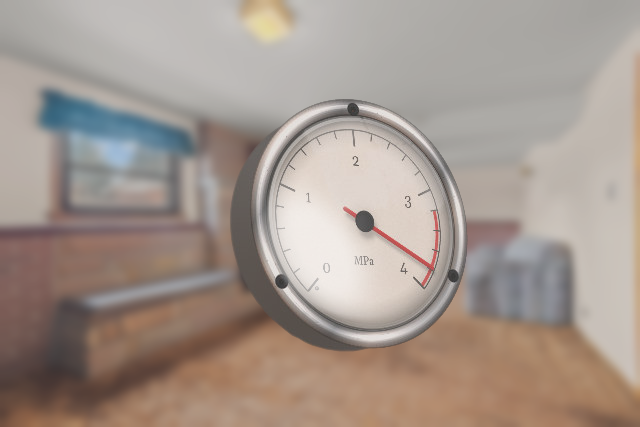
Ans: MPa 3.8
